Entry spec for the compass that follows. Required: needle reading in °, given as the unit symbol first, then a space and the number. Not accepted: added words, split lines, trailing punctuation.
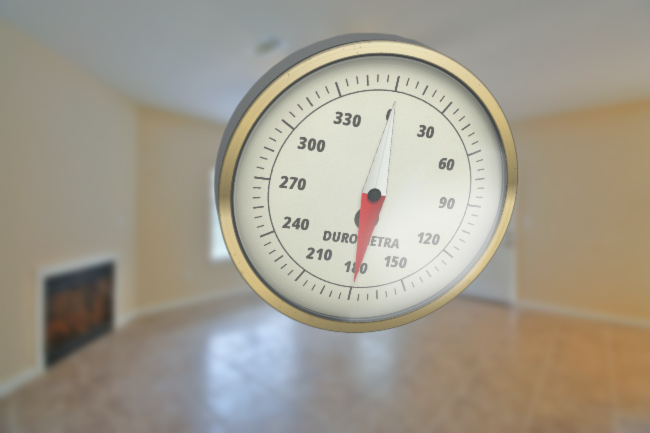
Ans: ° 180
